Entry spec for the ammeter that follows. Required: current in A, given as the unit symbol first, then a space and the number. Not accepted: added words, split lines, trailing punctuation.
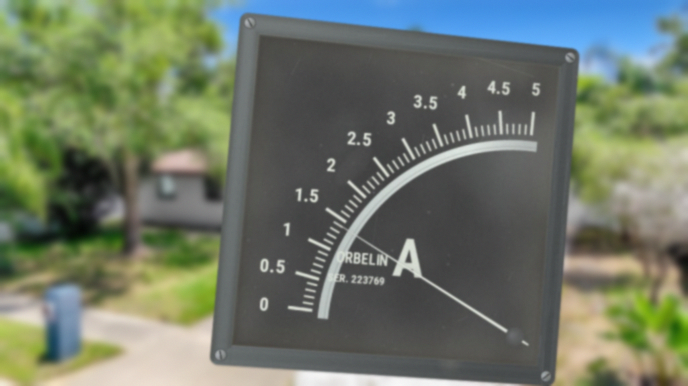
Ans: A 1.4
